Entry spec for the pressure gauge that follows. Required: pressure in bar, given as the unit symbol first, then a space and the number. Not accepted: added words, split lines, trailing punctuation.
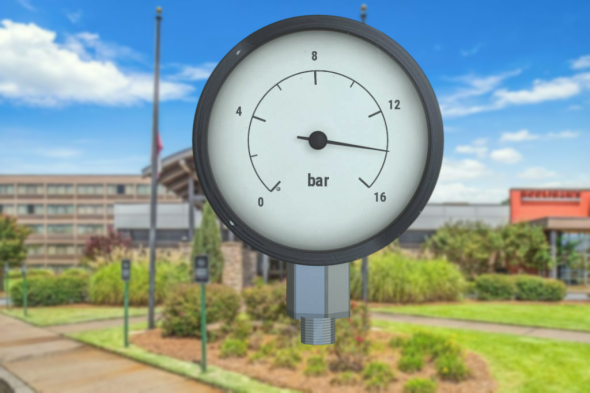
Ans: bar 14
